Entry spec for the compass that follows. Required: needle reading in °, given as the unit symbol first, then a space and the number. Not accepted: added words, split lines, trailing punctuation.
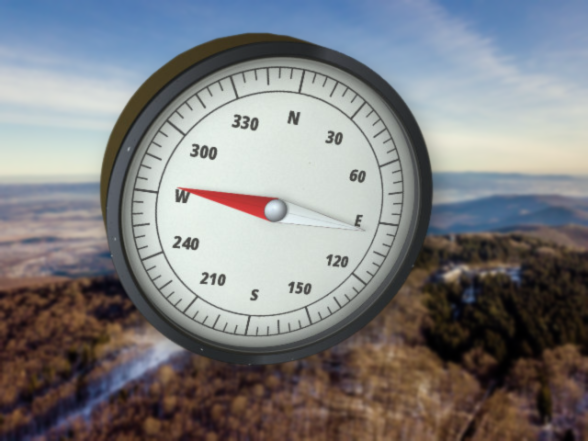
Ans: ° 275
